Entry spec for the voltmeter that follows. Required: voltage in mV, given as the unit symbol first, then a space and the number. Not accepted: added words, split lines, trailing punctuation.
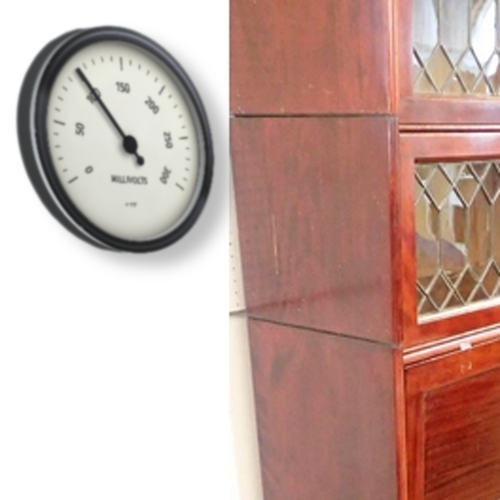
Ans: mV 100
